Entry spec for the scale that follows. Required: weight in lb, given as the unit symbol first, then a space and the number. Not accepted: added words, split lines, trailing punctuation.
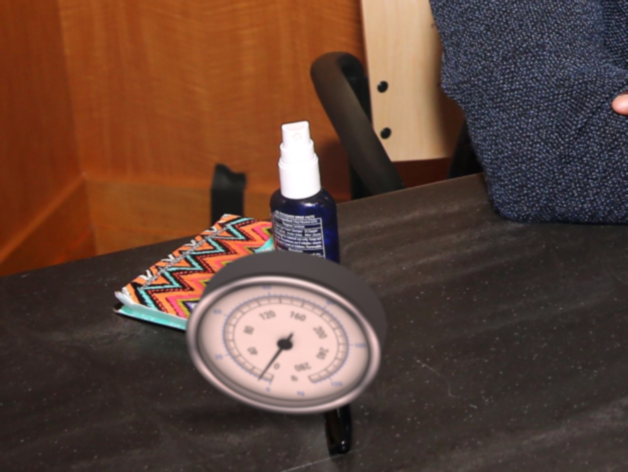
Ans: lb 10
